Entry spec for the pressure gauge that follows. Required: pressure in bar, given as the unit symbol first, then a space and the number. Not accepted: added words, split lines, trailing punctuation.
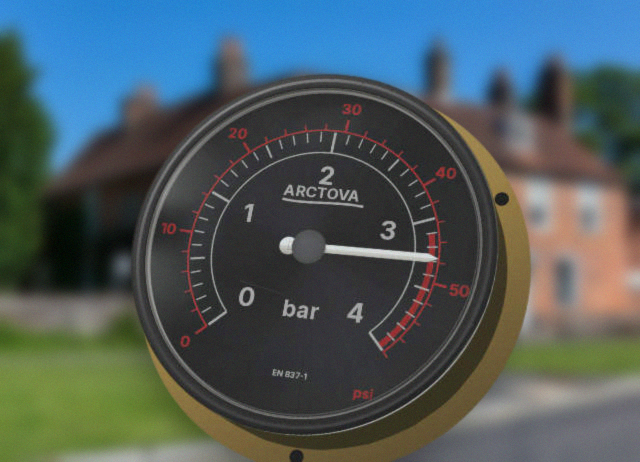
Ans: bar 3.3
